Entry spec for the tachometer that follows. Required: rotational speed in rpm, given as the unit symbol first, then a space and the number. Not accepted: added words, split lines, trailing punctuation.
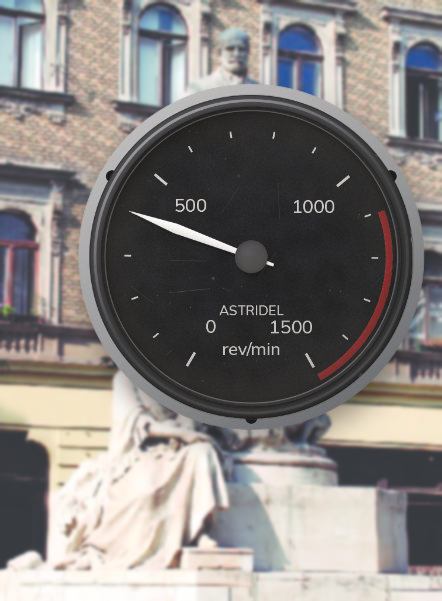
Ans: rpm 400
